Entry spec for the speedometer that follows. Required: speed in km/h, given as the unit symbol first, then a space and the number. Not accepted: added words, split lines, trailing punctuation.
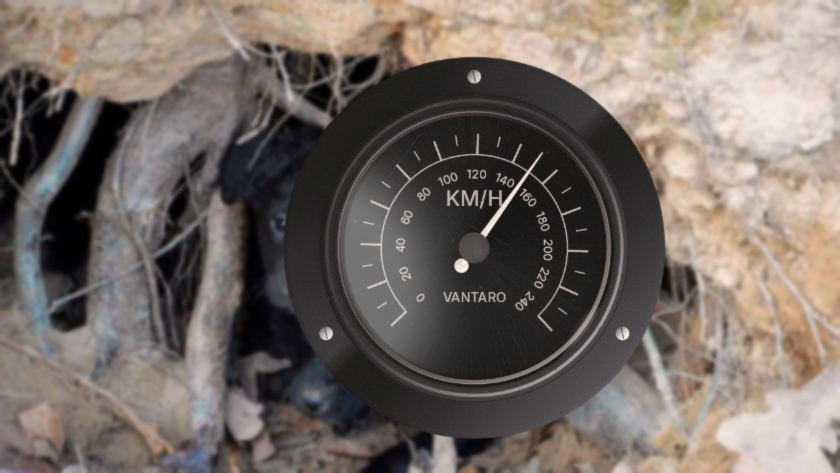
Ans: km/h 150
